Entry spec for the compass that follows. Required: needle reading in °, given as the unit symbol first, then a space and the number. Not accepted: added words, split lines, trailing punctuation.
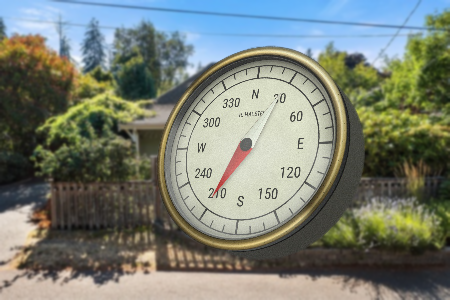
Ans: ° 210
